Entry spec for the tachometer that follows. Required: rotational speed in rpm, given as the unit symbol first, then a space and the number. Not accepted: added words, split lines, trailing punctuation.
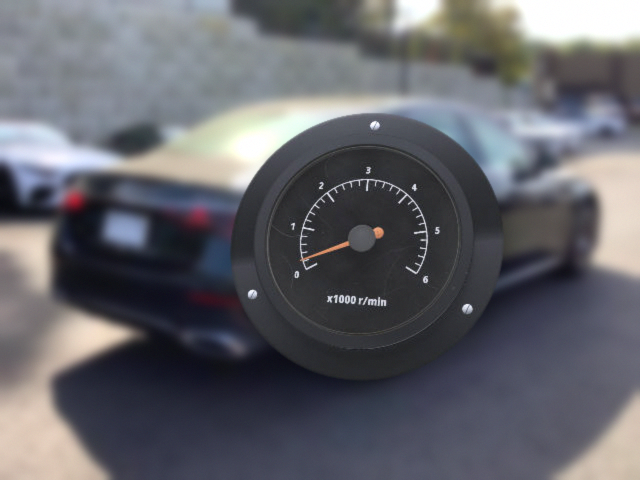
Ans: rpm 200
